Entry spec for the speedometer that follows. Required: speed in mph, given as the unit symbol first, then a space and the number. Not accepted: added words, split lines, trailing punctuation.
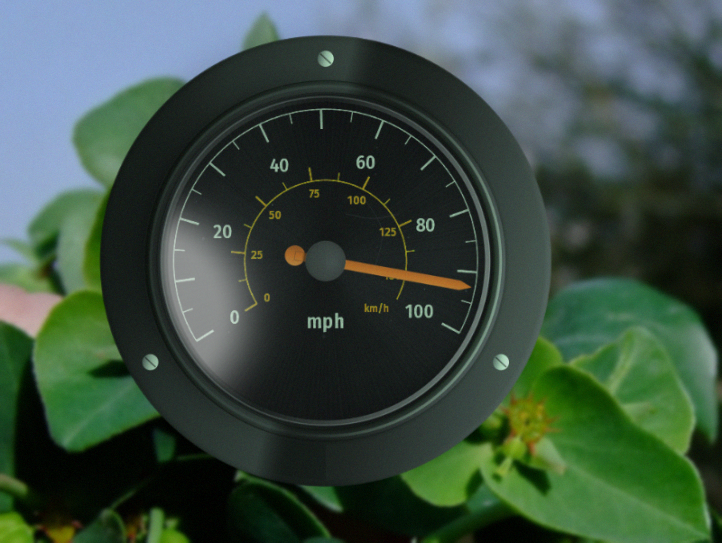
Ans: mph 92.5
